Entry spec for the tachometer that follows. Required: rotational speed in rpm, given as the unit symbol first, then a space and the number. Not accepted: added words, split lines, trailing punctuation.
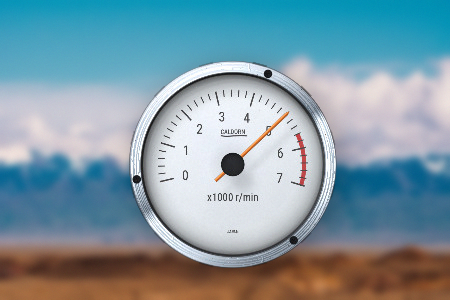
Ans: rpm 5000
